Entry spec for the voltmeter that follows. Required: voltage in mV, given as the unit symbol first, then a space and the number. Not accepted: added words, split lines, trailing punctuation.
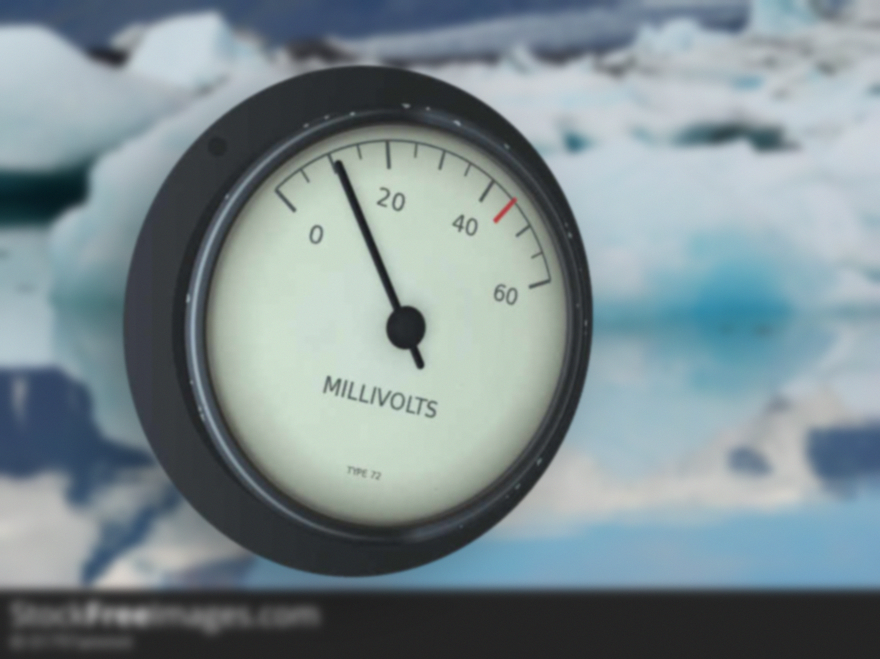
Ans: mV 10
